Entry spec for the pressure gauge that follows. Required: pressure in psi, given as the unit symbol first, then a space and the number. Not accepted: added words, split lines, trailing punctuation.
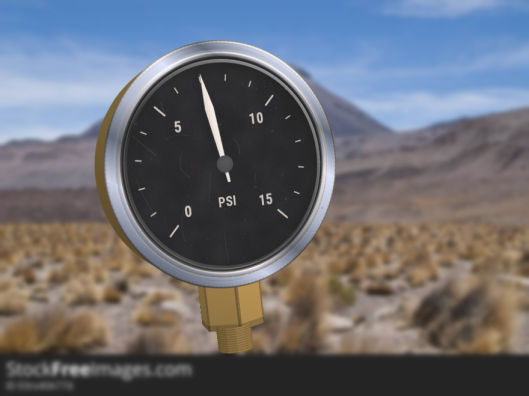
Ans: psi 7
